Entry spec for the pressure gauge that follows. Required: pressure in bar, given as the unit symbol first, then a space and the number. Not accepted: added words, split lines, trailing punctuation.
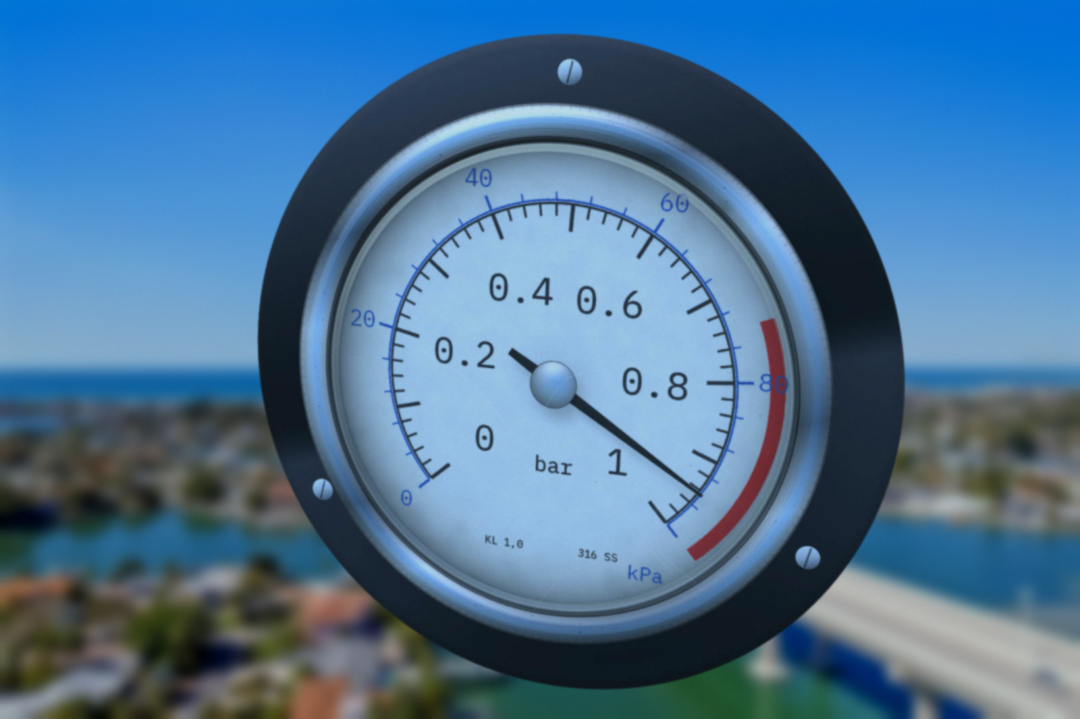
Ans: bar 0.94
